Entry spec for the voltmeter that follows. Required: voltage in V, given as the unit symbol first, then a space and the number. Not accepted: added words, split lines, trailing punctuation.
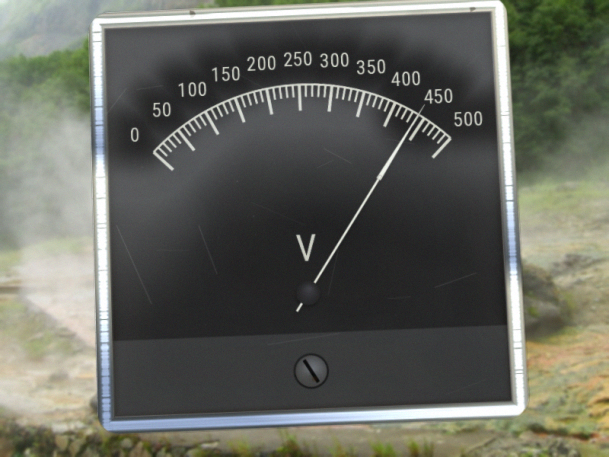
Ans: V 440
